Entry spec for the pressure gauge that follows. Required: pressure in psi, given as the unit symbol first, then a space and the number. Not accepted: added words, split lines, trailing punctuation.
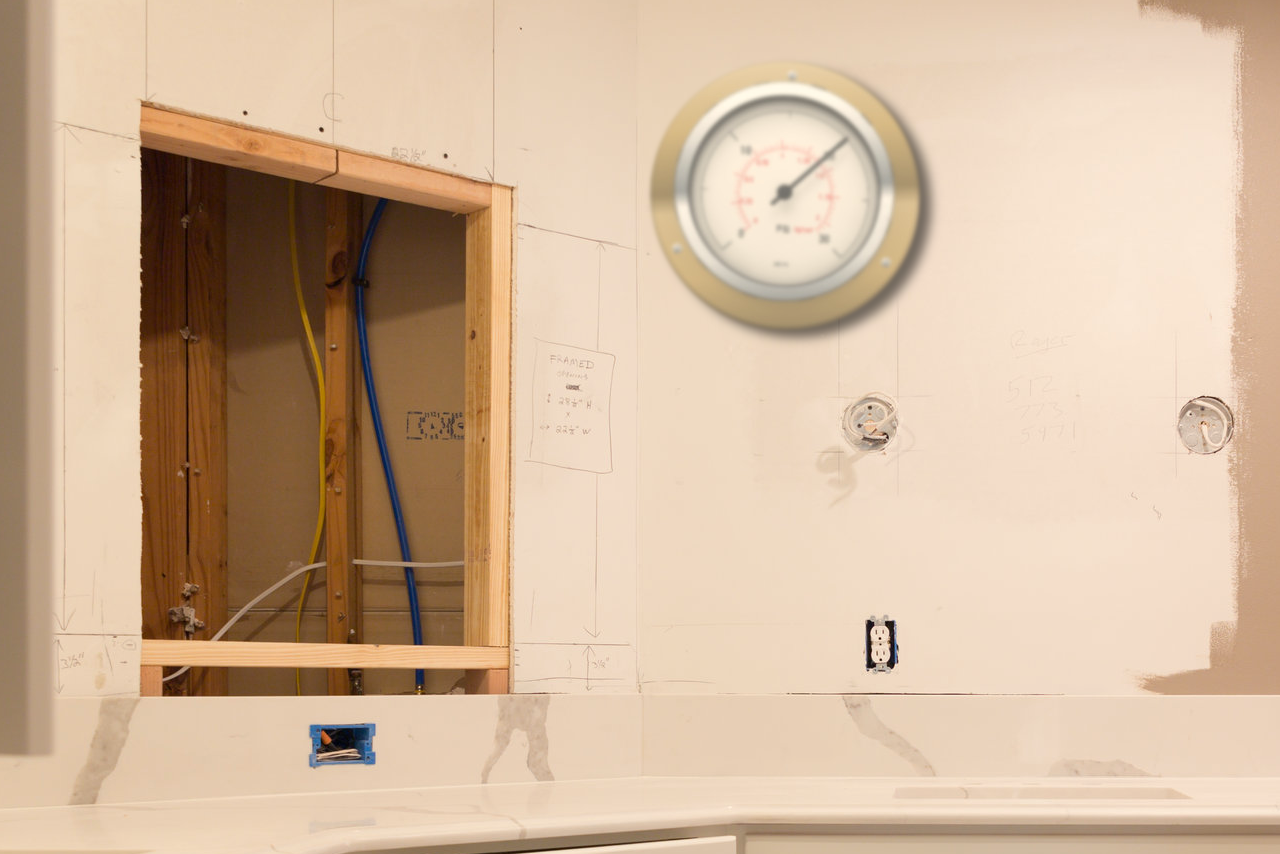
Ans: psi 20
